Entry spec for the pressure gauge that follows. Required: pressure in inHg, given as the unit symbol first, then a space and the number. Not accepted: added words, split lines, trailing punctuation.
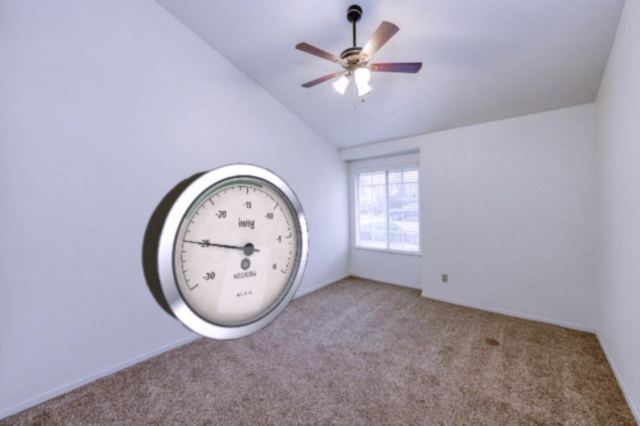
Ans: inHg -25
